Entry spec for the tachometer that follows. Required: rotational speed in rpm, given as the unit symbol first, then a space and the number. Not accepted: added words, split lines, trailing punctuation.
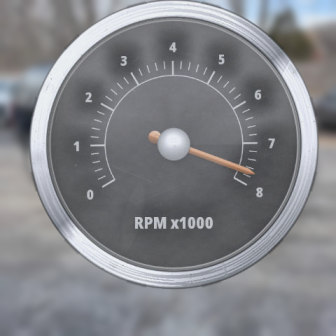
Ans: rpm 7700
